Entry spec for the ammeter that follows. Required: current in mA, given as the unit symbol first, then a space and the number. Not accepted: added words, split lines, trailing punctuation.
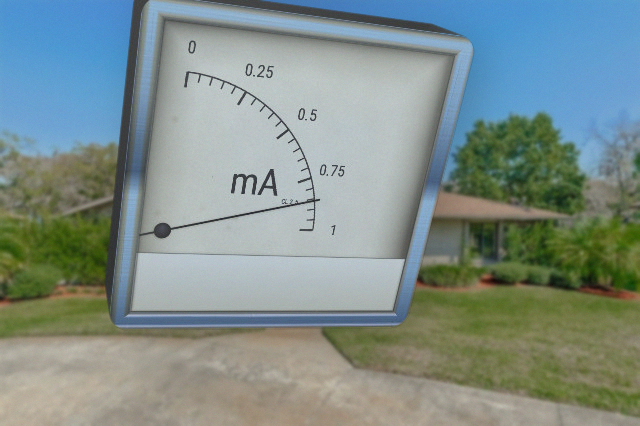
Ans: mA 0.85
